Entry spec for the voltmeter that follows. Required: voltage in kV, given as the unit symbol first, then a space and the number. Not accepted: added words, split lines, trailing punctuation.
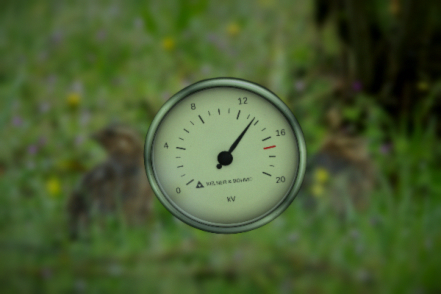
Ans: kV 13.5
